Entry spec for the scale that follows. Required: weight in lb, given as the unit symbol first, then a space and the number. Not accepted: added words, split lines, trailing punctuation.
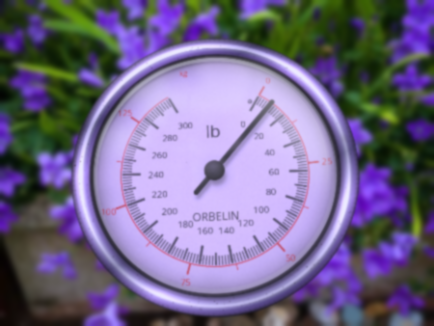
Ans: lb 10
